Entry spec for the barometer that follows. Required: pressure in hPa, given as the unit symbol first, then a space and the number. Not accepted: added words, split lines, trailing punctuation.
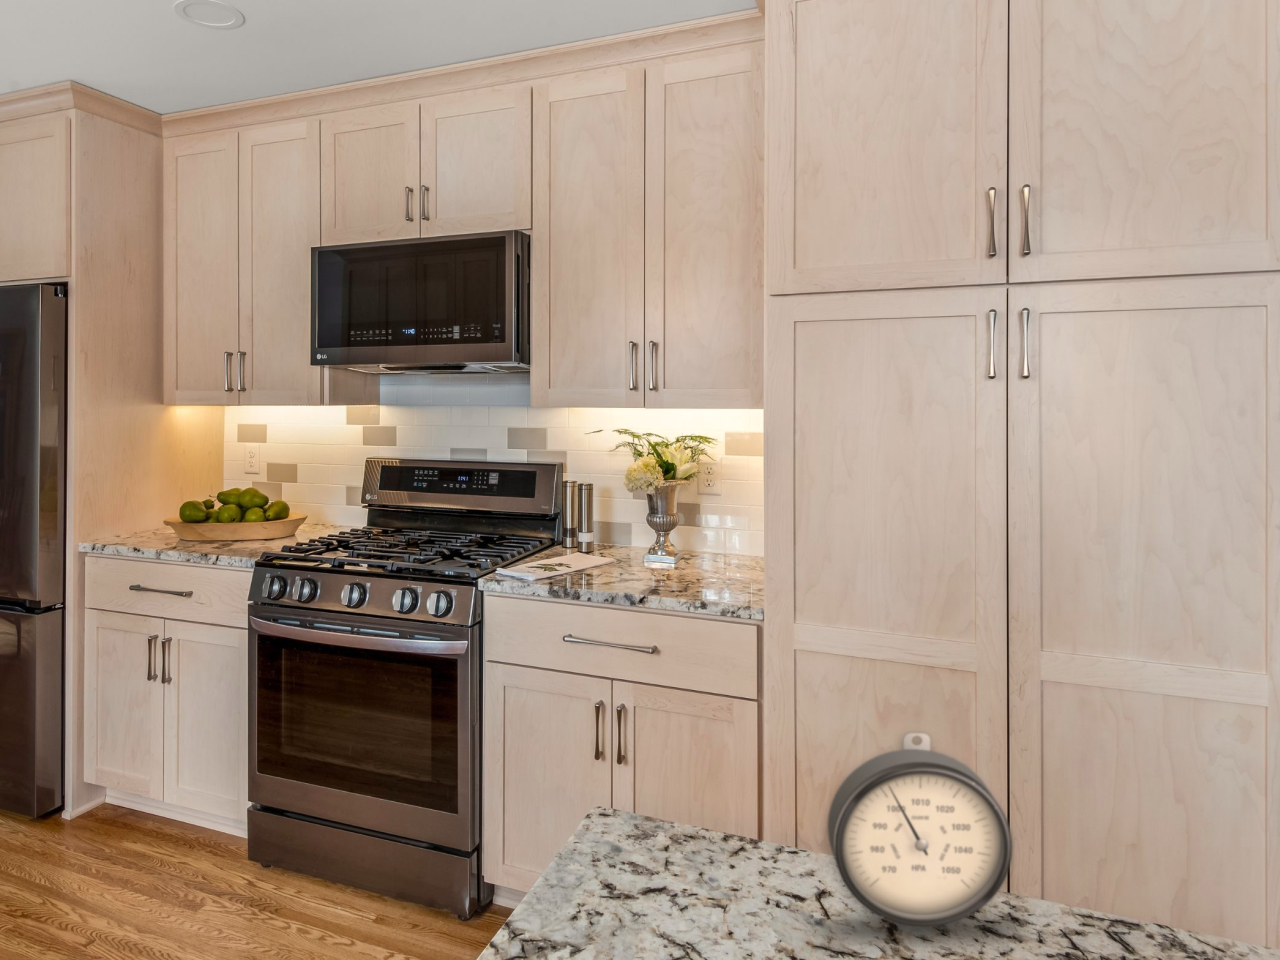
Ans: hPa 1002
